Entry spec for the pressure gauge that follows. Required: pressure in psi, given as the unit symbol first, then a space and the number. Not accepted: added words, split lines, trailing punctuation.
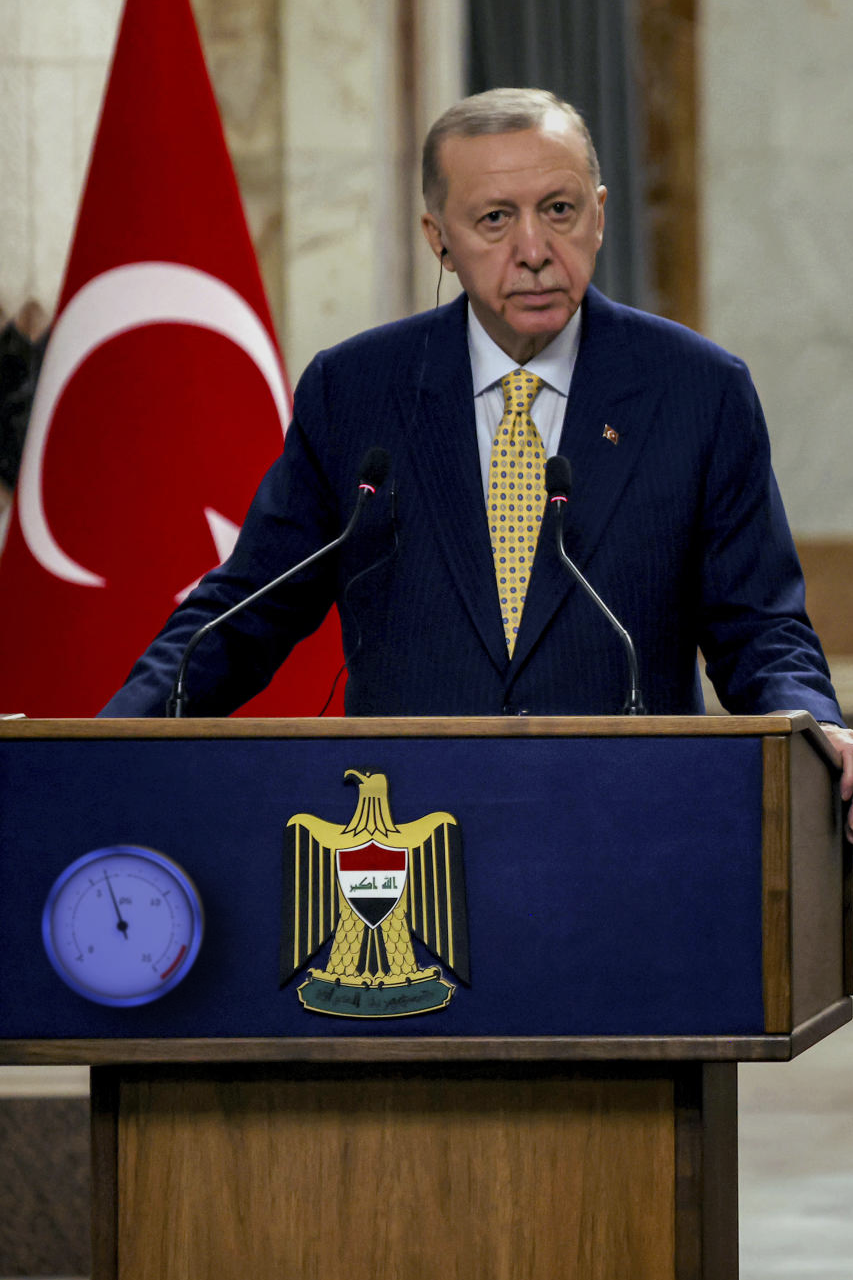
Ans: psi 6
